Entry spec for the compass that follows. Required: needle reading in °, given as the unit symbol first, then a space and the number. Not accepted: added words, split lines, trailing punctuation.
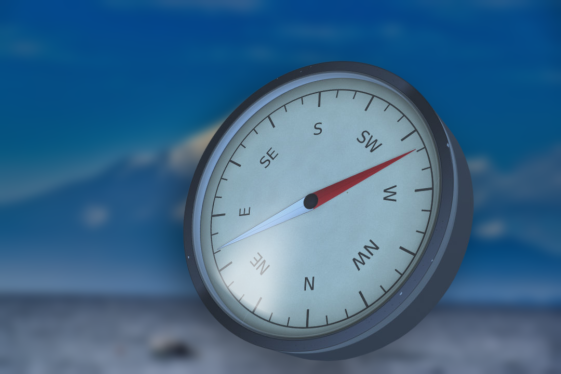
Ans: ° 250
